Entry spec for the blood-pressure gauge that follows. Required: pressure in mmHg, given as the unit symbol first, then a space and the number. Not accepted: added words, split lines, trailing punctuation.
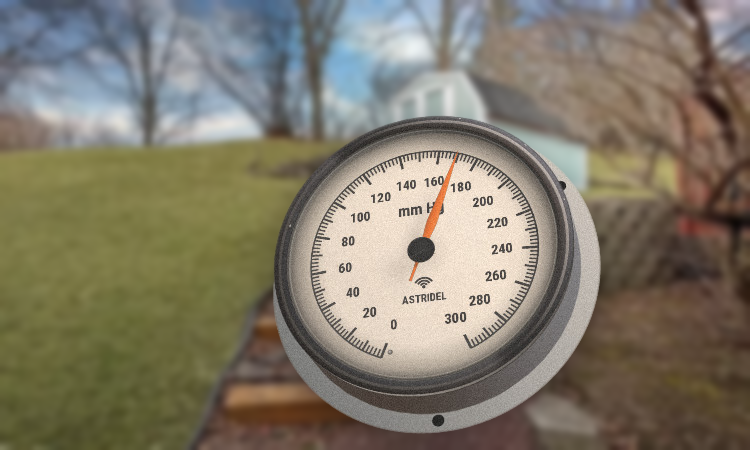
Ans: mmHg 170
